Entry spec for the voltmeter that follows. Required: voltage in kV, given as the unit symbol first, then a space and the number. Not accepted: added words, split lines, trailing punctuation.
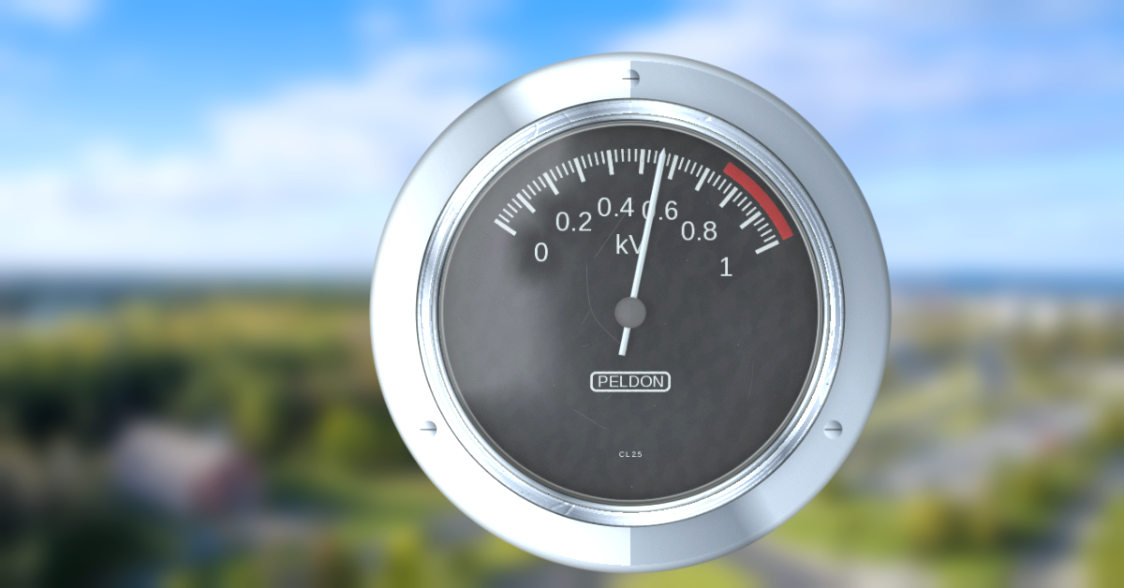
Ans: kV 0.56
